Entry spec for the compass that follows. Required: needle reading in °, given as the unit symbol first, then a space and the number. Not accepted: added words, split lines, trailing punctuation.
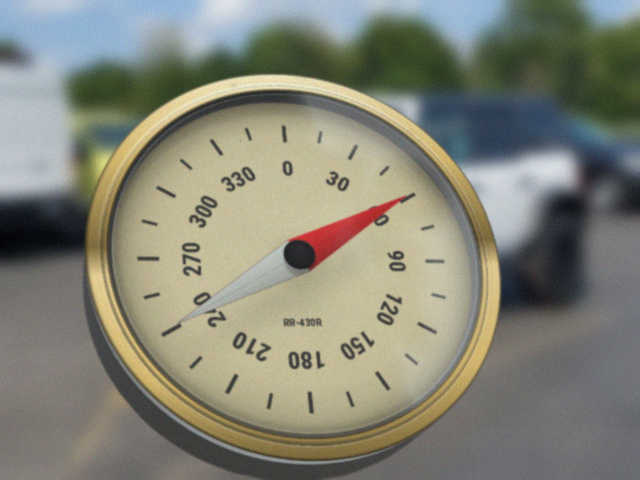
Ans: ° 60
